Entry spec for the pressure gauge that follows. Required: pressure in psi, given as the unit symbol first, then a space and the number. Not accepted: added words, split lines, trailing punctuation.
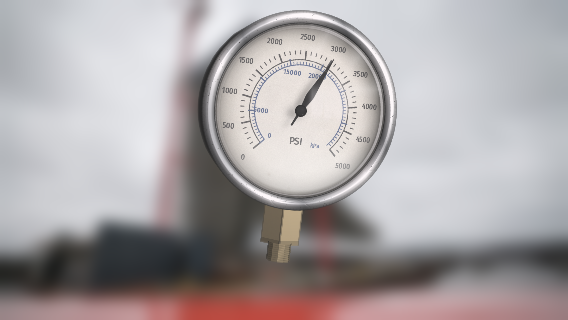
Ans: psi 3000
